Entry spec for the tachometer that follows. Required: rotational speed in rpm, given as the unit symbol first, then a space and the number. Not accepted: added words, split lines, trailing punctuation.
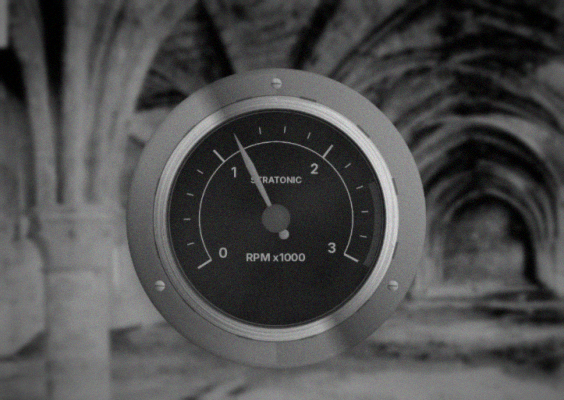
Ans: rpm 1200
